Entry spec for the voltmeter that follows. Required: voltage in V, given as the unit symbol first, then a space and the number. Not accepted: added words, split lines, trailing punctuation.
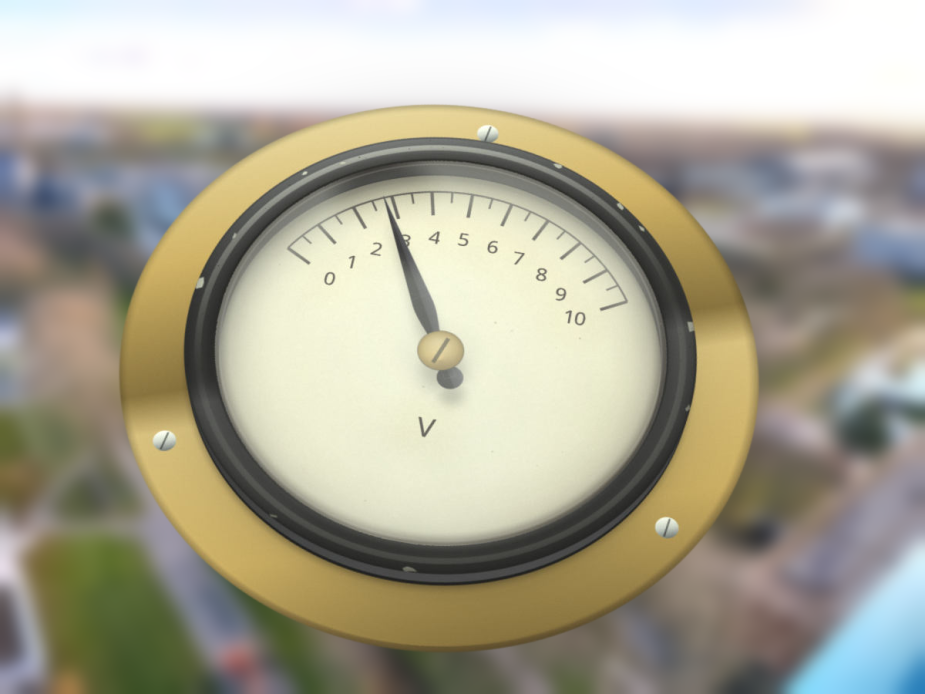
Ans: V 2.75
